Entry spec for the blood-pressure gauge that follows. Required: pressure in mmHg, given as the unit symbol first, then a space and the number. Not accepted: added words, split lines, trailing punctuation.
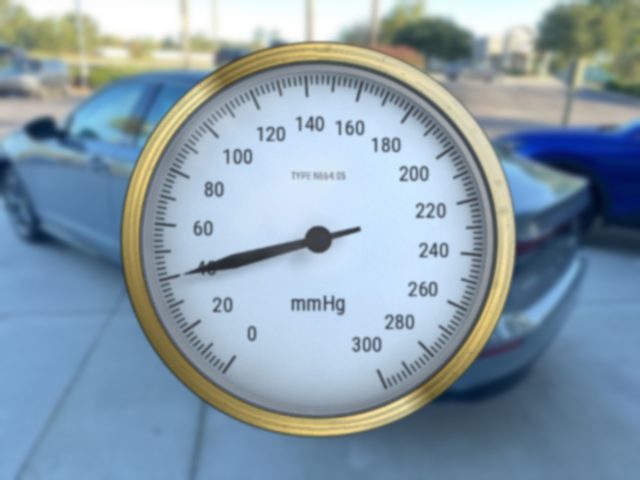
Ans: mmHg 40
